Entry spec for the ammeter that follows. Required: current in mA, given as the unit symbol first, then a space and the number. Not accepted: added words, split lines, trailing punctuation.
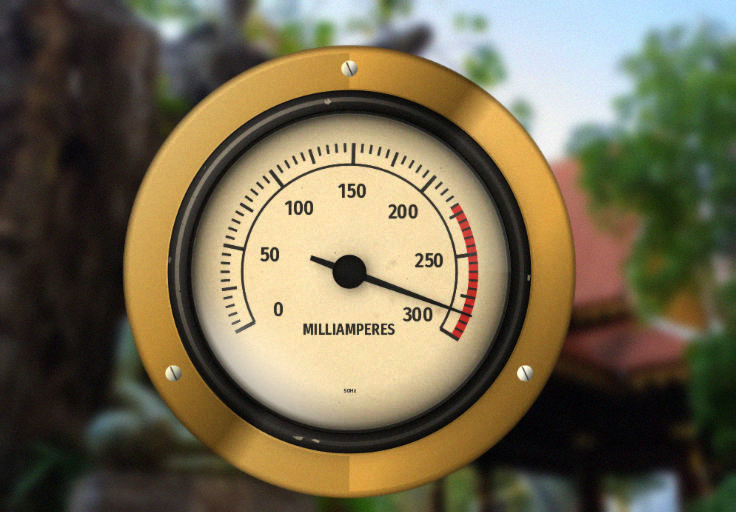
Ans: mA 285
